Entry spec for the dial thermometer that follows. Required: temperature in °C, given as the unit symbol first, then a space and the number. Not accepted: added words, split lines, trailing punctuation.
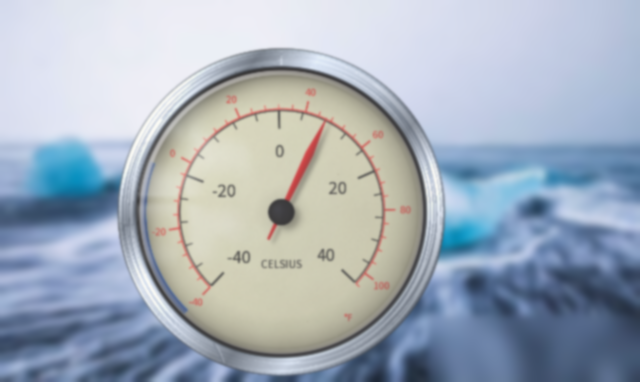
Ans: °C 8
